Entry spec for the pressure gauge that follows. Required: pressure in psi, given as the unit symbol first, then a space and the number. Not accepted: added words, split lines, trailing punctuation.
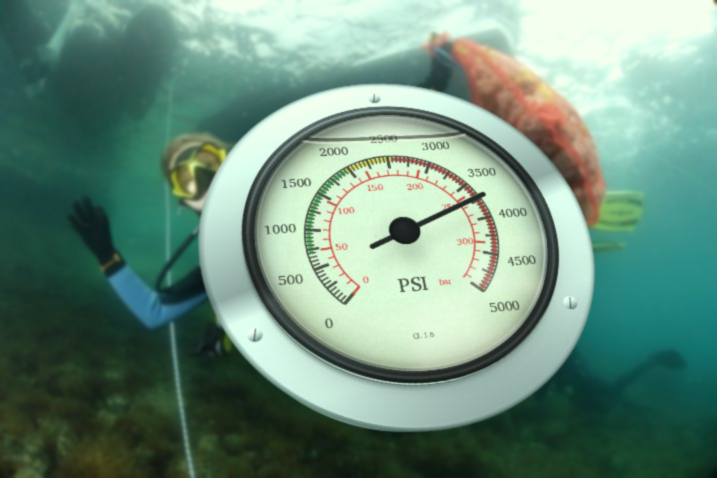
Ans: psi 3750
